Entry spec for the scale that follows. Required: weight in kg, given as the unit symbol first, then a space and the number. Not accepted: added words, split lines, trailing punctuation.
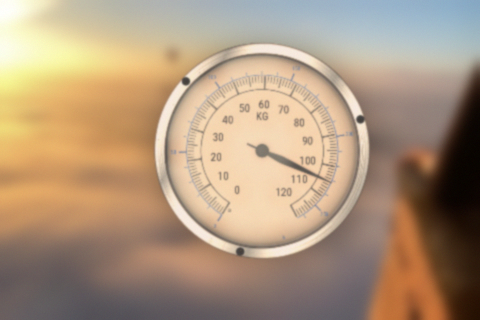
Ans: kg 105
